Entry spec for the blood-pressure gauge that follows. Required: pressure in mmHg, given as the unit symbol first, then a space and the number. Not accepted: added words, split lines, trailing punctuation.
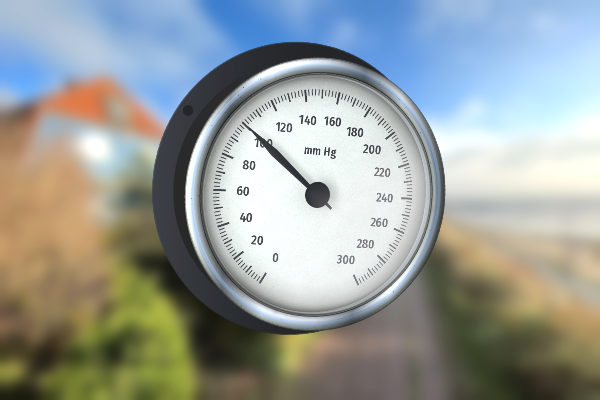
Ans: mmHg 100
